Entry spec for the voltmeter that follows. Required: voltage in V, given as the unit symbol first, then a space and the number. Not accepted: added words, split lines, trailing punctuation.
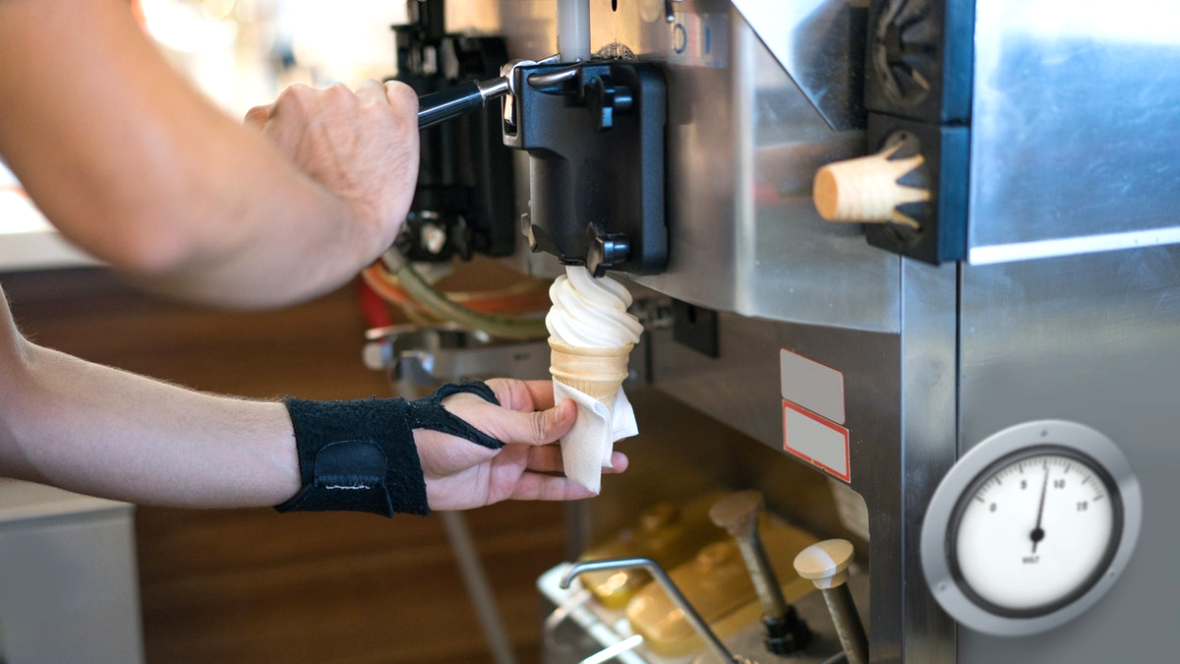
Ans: V 7.5
